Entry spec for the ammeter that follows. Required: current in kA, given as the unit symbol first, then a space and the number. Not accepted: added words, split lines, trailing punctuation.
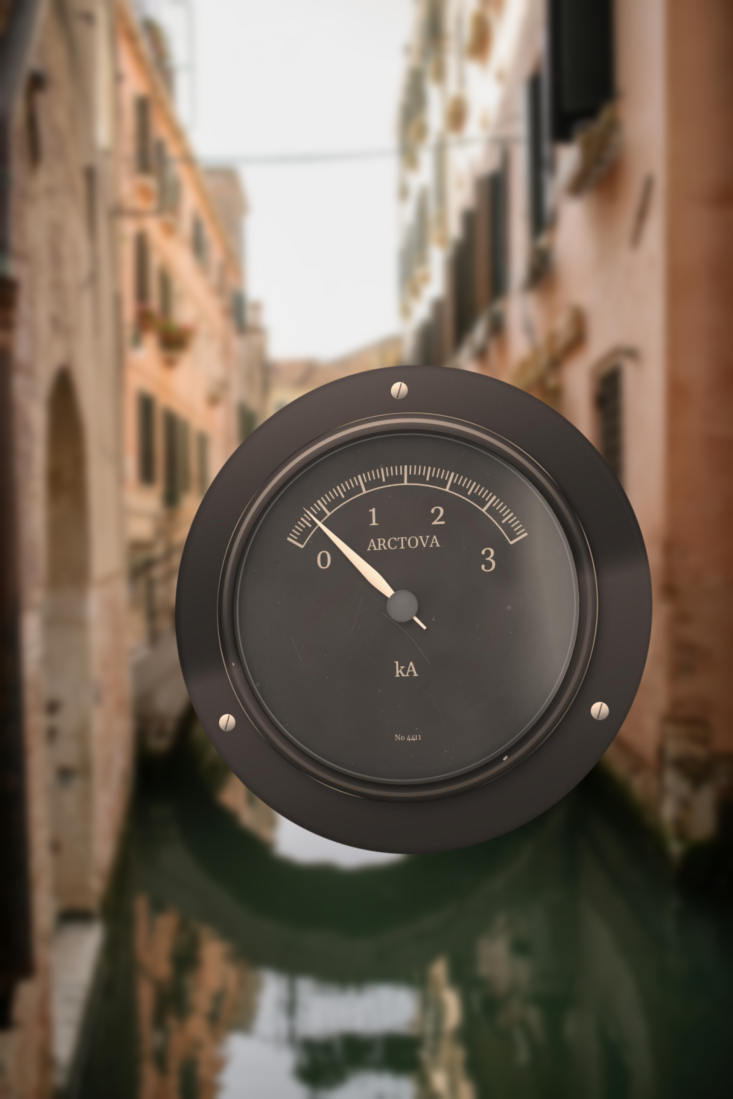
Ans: kA 0.35
